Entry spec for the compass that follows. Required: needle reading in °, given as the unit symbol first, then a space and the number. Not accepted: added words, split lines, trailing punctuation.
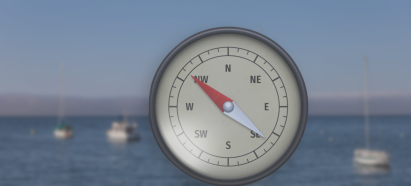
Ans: ° 310
